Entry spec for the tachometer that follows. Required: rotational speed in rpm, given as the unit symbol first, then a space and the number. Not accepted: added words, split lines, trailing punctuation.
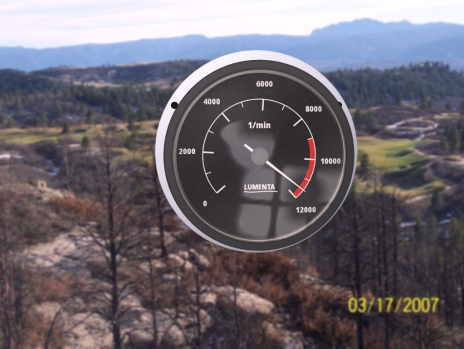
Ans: rpm 11500
